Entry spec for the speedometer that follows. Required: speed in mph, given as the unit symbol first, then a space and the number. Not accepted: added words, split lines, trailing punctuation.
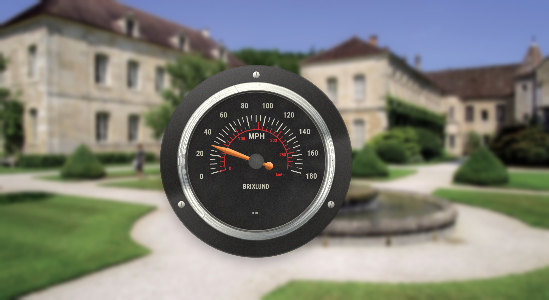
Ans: mph 30
